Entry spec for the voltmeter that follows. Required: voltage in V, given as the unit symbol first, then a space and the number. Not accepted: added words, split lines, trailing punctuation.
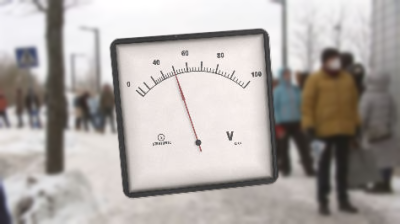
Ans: V 50
